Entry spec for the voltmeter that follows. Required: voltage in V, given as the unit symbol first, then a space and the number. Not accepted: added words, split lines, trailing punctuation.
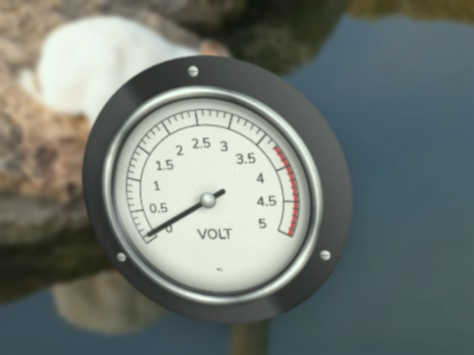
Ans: V 0.1
